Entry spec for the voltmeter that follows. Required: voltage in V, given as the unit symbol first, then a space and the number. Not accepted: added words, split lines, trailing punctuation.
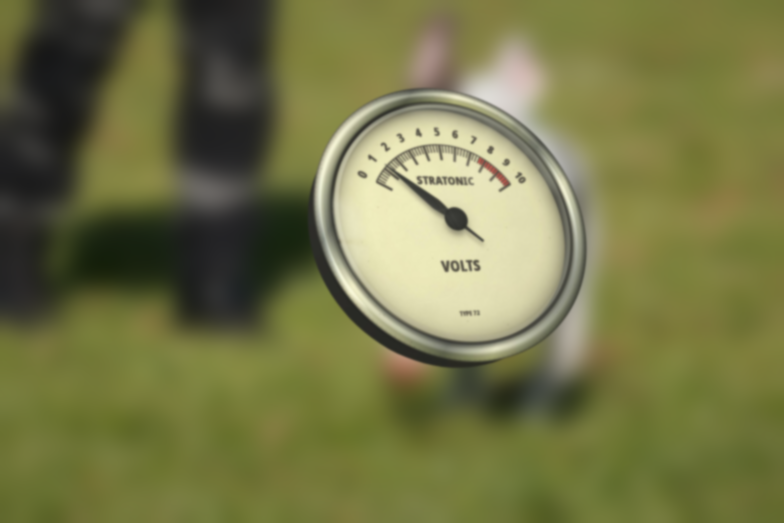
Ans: V 1
